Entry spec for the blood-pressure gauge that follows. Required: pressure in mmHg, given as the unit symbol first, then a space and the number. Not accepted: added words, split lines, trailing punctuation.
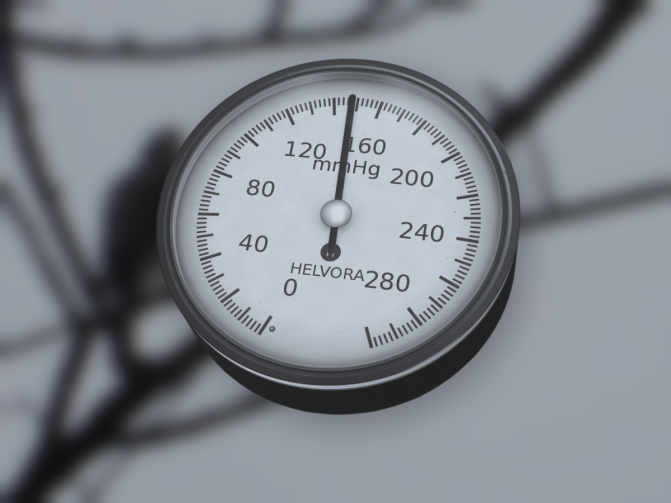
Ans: mmHg 148
